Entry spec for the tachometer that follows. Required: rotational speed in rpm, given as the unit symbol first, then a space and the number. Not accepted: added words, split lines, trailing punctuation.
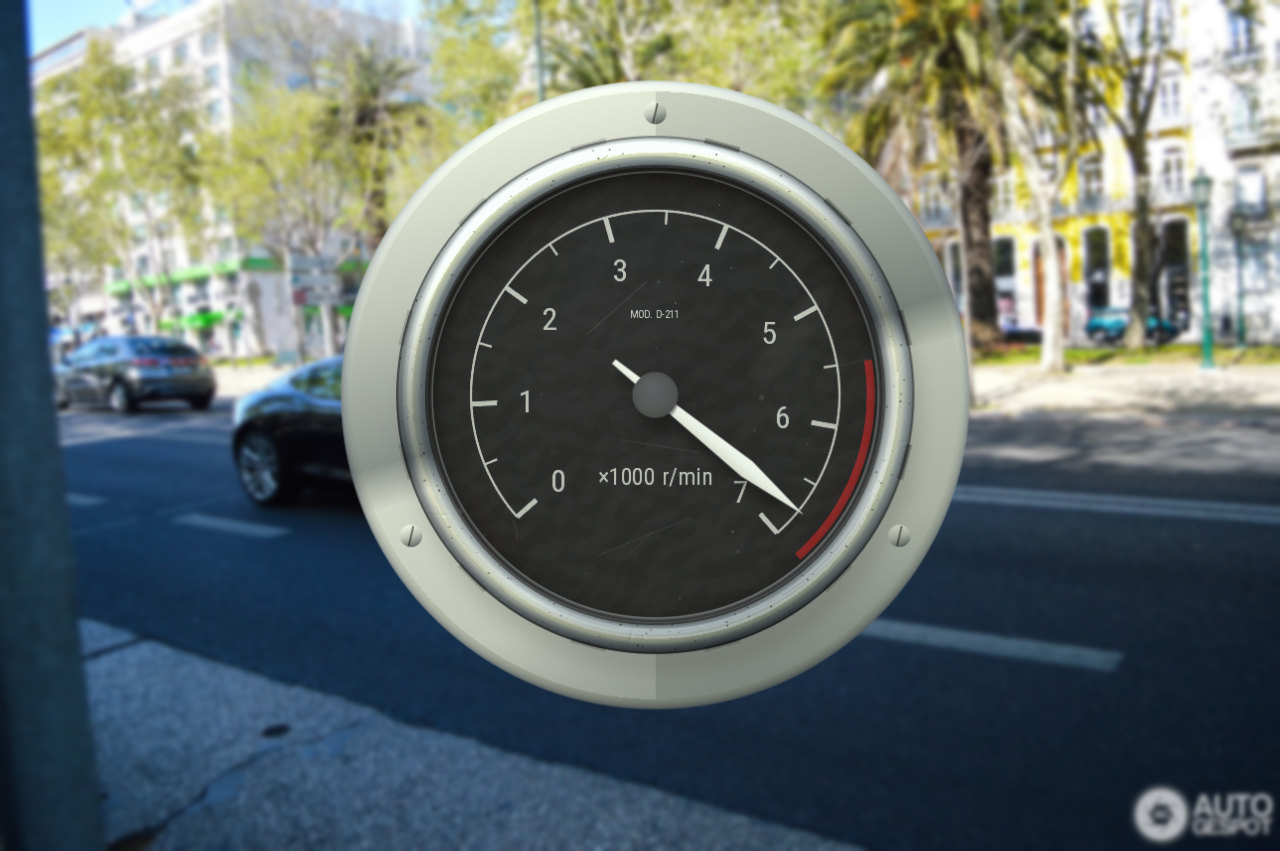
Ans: rpm 6750
